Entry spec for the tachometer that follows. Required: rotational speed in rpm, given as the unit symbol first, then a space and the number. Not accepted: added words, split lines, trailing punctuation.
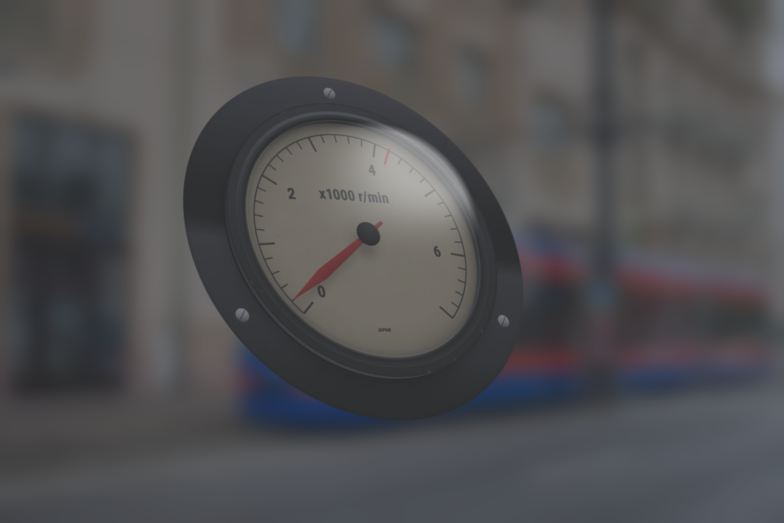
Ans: rpm 200
